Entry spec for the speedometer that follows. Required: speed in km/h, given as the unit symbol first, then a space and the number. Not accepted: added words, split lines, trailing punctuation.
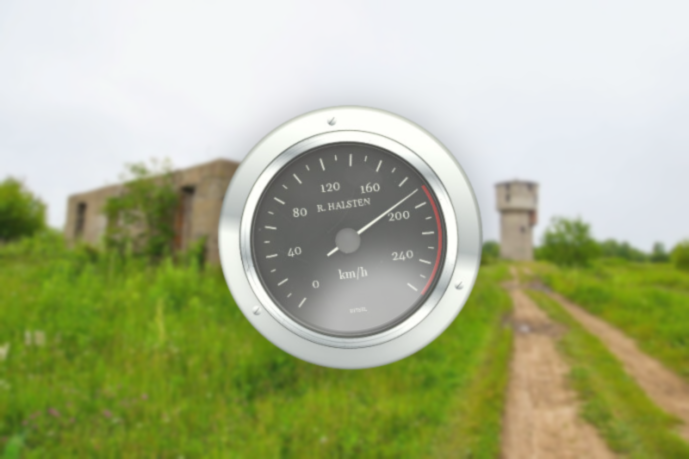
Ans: km/h 190
